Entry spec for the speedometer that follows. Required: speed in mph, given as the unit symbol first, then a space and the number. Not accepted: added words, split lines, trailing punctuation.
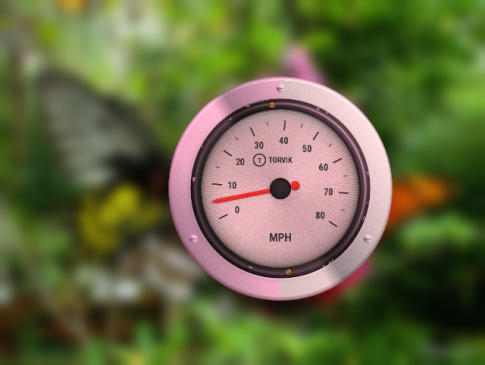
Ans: mph 5
